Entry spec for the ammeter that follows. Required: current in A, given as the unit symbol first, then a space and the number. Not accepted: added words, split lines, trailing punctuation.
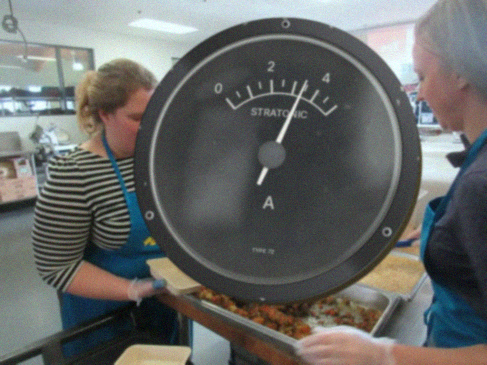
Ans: A 3.5
